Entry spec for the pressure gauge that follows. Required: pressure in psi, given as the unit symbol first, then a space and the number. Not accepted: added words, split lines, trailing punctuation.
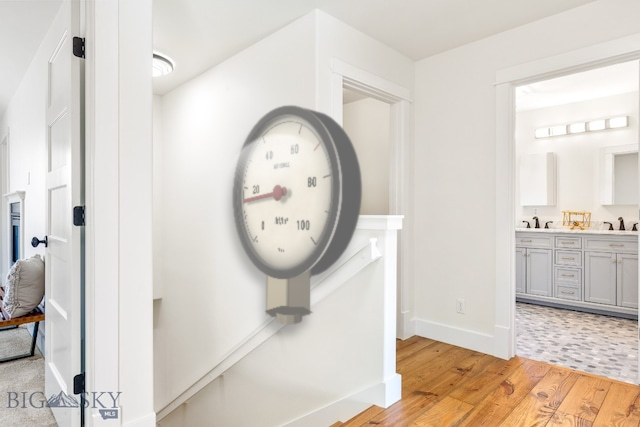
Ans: psi 15
